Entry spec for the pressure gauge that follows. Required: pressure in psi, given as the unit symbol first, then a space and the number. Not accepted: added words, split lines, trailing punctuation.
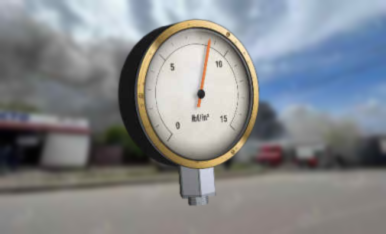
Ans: psi 8.5
